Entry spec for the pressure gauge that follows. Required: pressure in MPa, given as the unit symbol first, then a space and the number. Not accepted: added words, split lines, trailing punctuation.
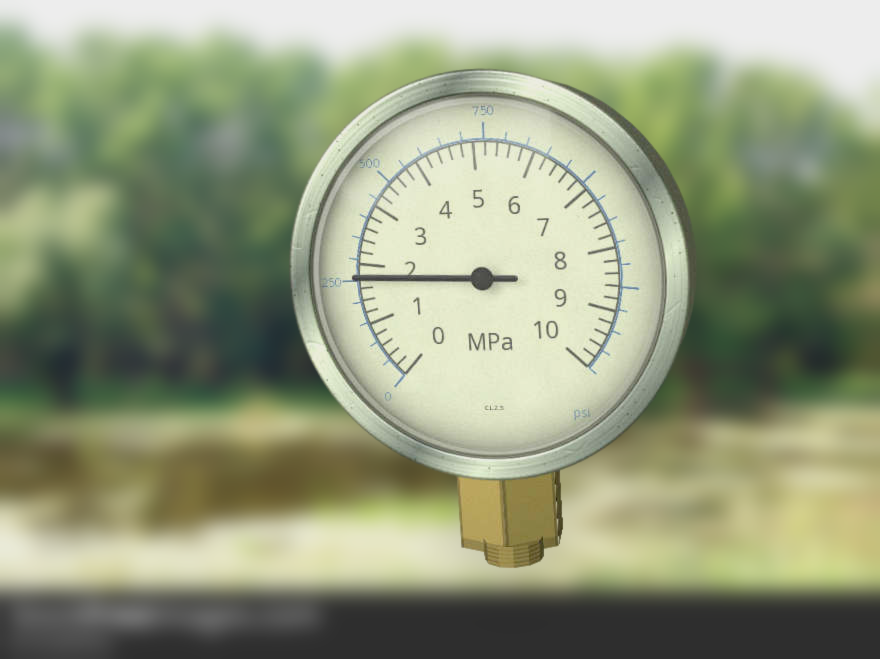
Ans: MPa 1.8
